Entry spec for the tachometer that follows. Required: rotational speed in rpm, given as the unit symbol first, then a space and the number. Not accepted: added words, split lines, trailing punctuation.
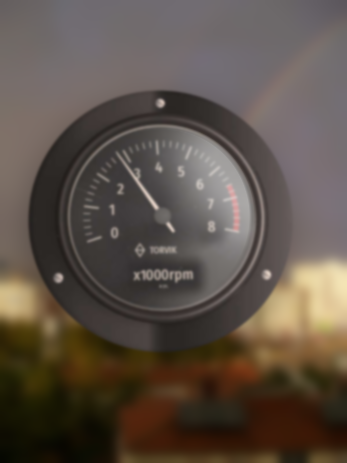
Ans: rpm 2800
